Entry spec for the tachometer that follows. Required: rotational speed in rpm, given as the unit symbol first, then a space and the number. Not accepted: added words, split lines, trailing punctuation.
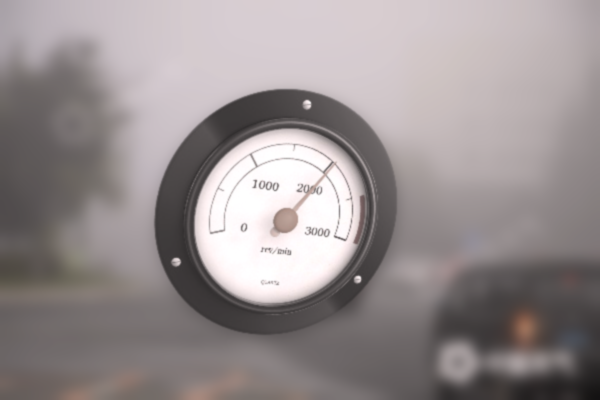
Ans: rpm 2000
